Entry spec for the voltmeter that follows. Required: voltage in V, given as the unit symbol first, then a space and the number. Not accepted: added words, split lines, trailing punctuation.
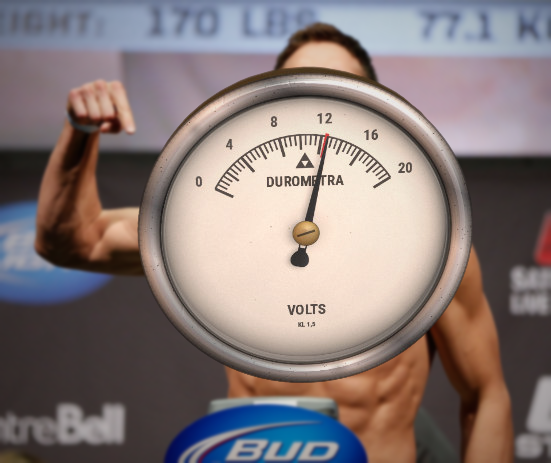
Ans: V 12.5
